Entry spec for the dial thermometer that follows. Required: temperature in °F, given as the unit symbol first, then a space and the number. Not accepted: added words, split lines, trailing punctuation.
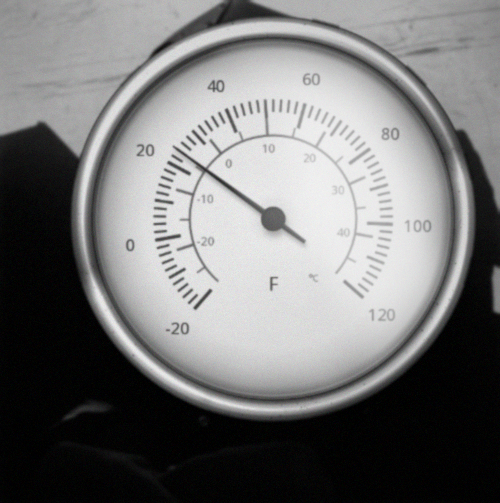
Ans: °F 24
